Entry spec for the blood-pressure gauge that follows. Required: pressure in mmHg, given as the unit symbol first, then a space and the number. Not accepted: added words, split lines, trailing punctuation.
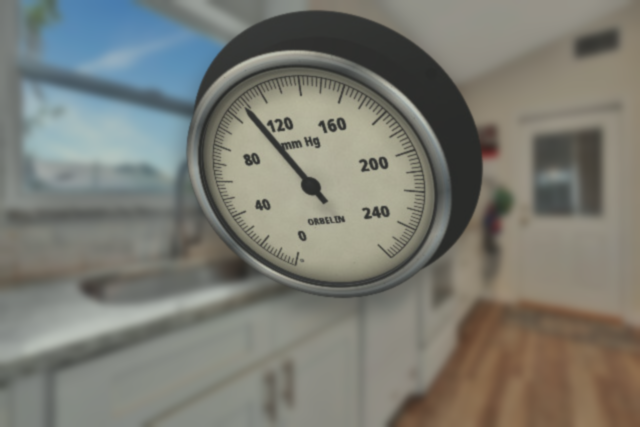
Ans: mmHg 110
